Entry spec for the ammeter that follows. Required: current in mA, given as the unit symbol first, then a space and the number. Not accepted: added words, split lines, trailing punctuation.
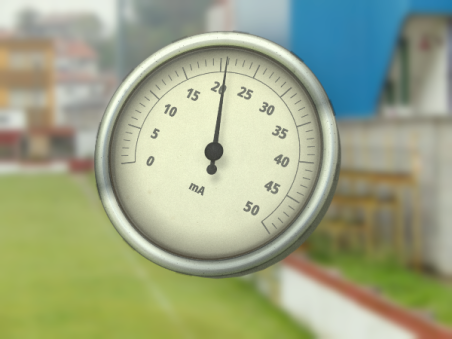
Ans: mA 21
